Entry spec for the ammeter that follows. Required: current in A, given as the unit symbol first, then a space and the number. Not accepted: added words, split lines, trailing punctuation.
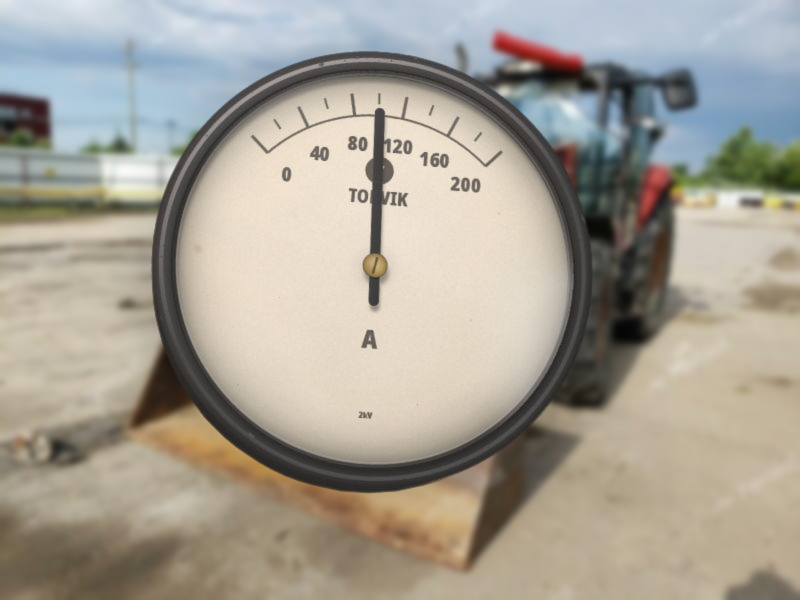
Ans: A 100
